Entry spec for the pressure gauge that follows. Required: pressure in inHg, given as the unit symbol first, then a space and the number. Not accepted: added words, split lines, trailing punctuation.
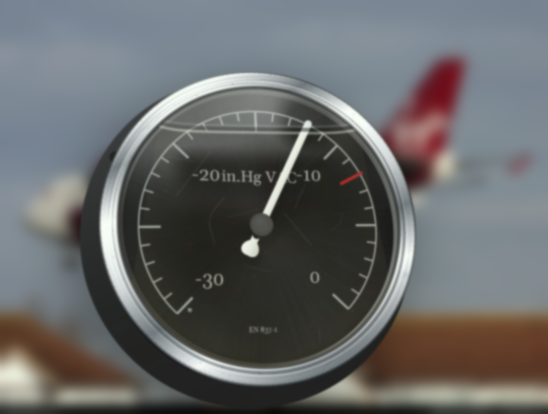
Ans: inHg -12
